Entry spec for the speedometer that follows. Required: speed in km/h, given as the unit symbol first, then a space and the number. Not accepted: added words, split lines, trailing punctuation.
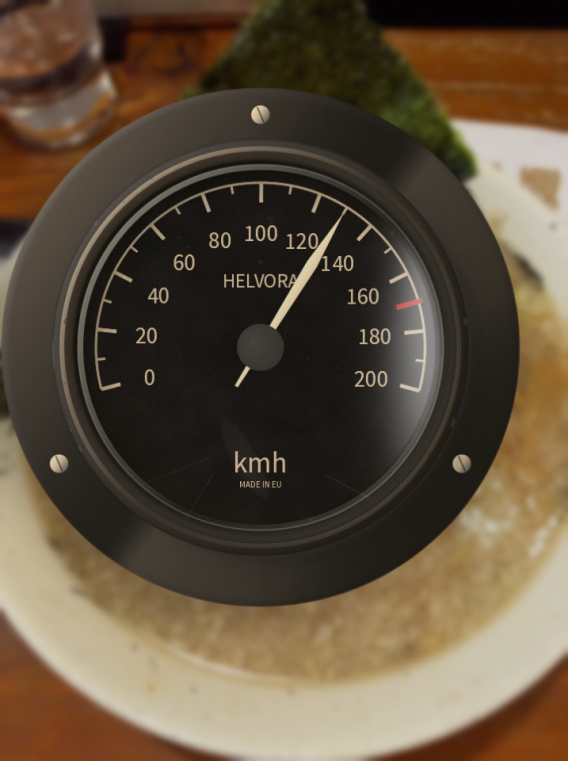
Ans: km/h 130
